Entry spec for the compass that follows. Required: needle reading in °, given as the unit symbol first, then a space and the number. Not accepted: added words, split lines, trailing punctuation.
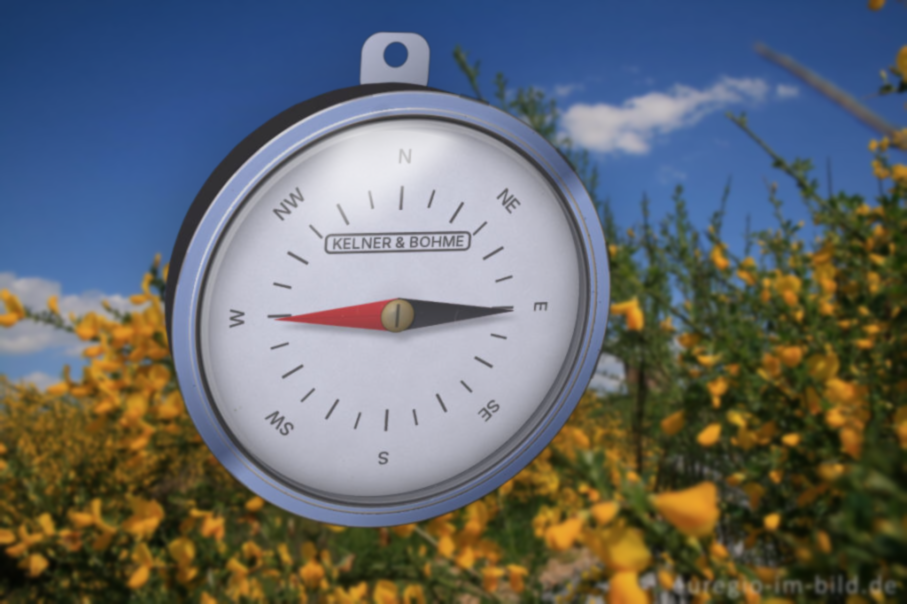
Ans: ° 270
